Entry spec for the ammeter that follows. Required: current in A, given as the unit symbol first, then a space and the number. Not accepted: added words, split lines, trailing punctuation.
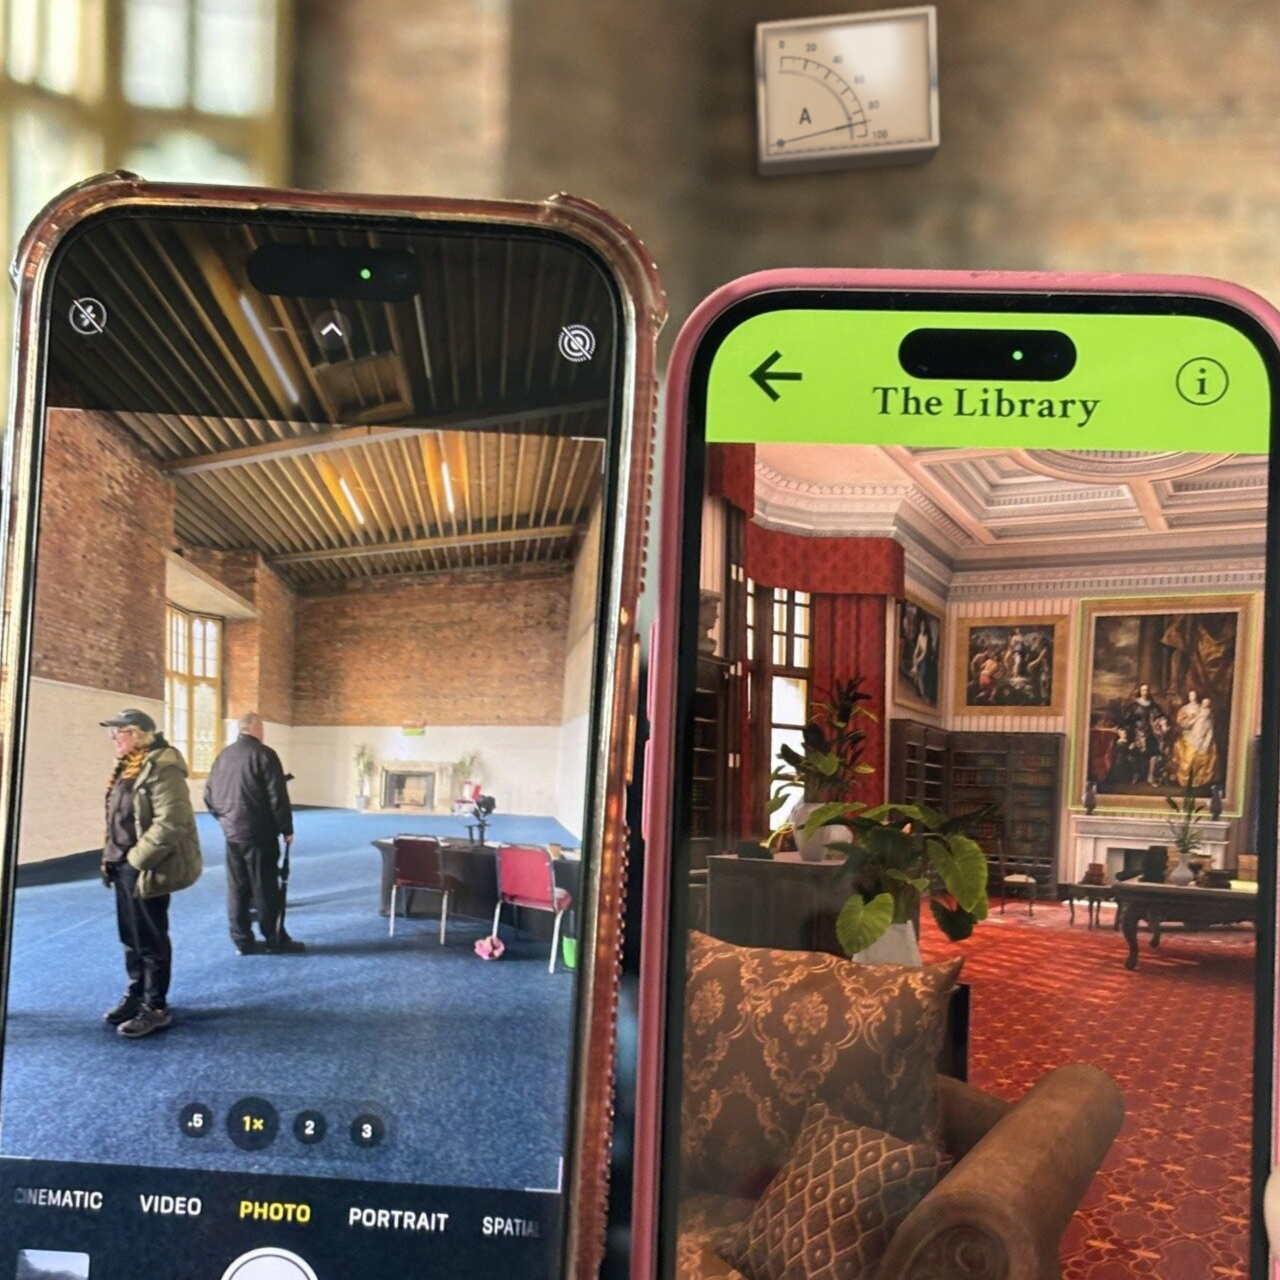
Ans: A 90
